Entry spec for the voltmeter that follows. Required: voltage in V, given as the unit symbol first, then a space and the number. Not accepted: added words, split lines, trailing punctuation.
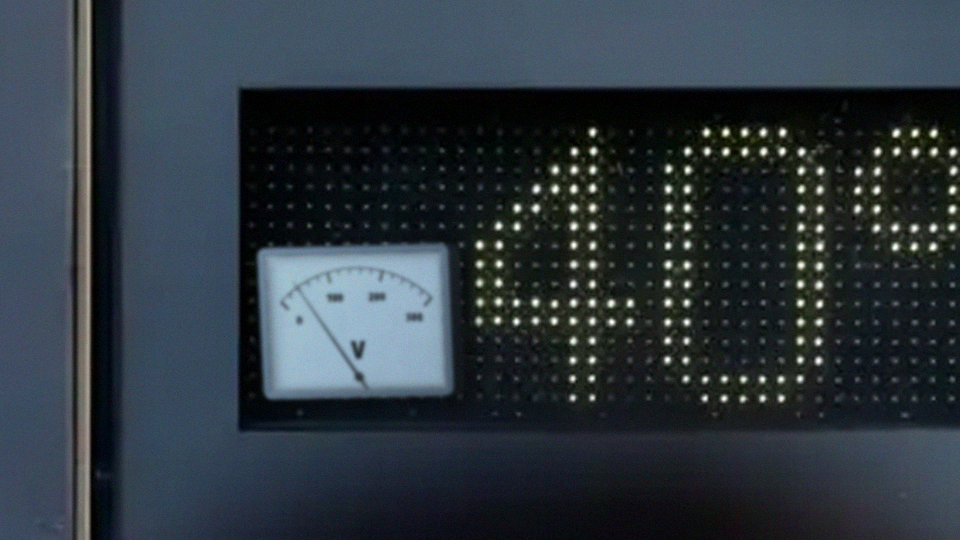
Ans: V 40
